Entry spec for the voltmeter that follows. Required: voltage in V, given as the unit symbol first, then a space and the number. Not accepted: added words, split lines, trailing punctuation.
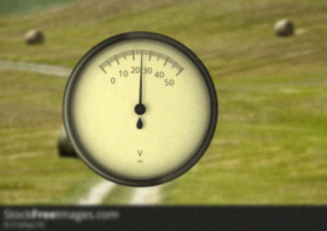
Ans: V 25
